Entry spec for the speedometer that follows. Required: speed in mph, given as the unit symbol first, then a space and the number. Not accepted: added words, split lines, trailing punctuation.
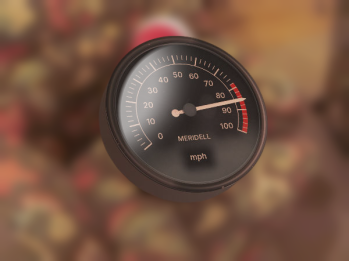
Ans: mph 86
